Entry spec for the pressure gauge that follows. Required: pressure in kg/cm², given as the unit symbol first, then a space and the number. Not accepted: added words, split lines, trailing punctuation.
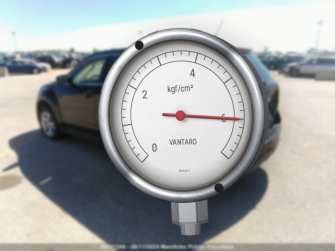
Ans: kg/cm² 6
